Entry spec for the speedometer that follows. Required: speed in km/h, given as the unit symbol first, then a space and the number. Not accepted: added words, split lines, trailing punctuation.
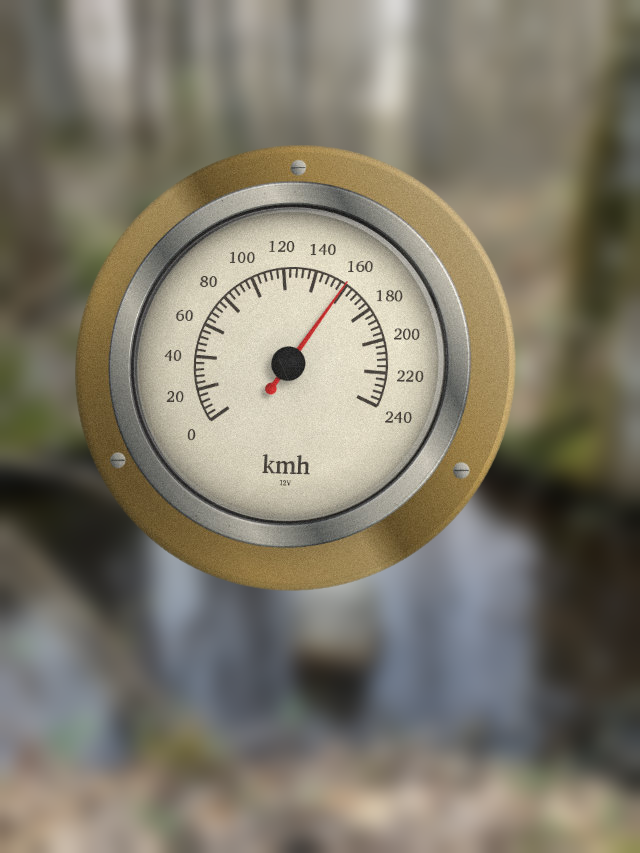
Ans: km/h 160
